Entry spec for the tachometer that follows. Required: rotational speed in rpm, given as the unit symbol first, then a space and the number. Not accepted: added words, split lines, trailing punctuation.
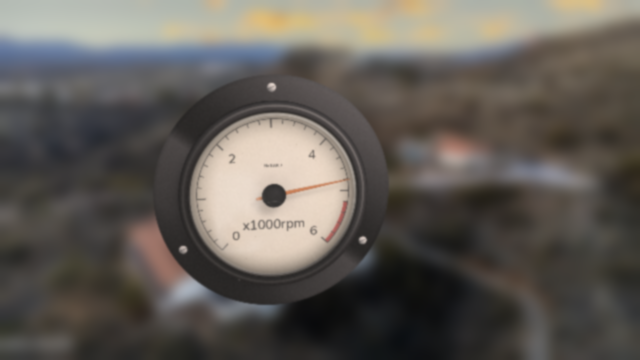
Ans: rpm 4800
